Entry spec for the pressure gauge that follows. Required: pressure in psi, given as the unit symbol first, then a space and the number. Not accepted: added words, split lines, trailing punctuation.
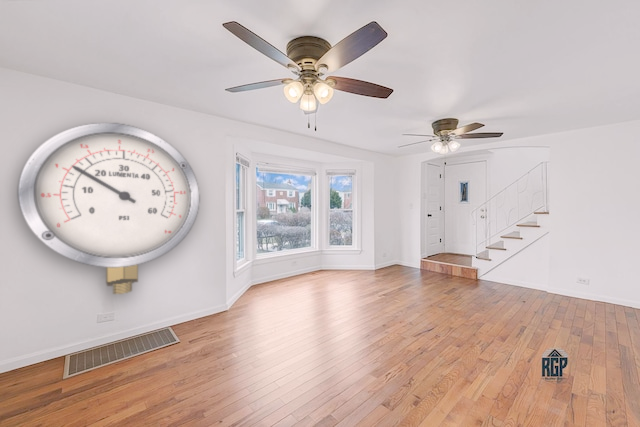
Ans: psi 16
